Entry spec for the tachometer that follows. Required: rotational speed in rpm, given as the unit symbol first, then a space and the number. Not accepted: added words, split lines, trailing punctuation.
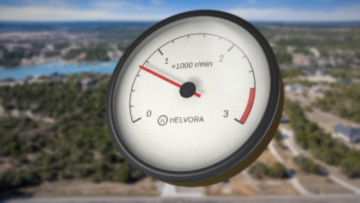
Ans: rpm 700
